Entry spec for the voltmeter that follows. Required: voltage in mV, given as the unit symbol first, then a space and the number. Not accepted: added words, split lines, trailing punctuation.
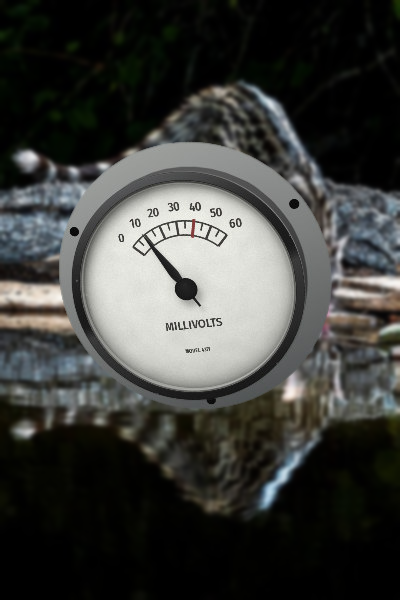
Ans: mV 10
